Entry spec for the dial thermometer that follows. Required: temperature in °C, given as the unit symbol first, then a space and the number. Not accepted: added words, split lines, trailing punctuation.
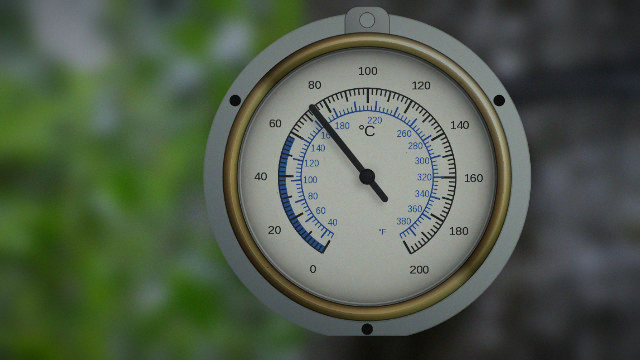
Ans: °C 74
